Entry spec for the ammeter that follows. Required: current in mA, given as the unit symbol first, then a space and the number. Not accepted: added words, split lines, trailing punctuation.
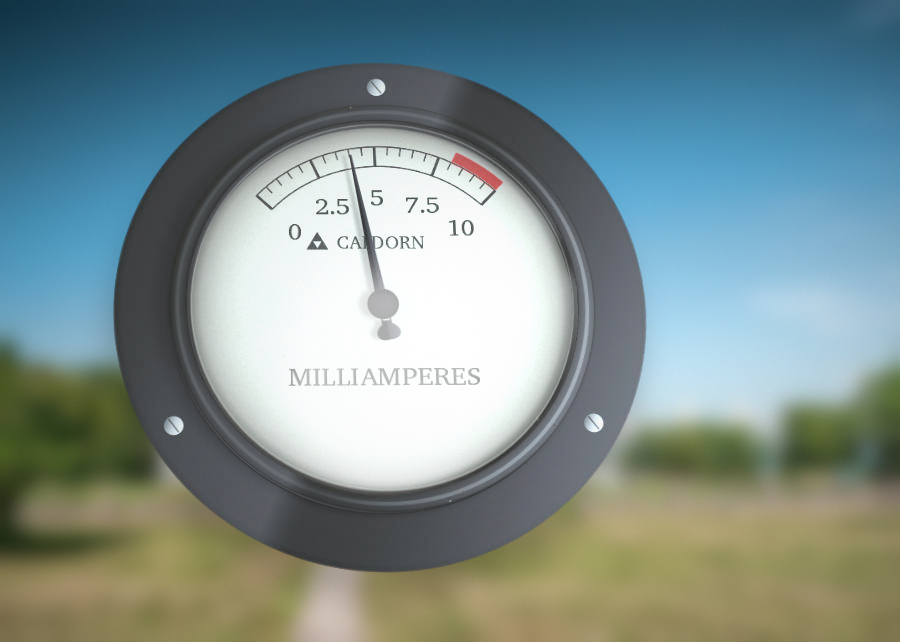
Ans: mA 4
